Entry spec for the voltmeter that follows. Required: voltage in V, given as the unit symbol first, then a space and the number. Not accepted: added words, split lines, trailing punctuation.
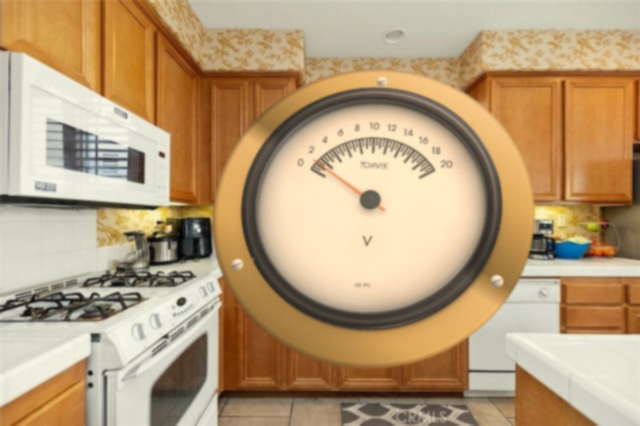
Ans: V 1
